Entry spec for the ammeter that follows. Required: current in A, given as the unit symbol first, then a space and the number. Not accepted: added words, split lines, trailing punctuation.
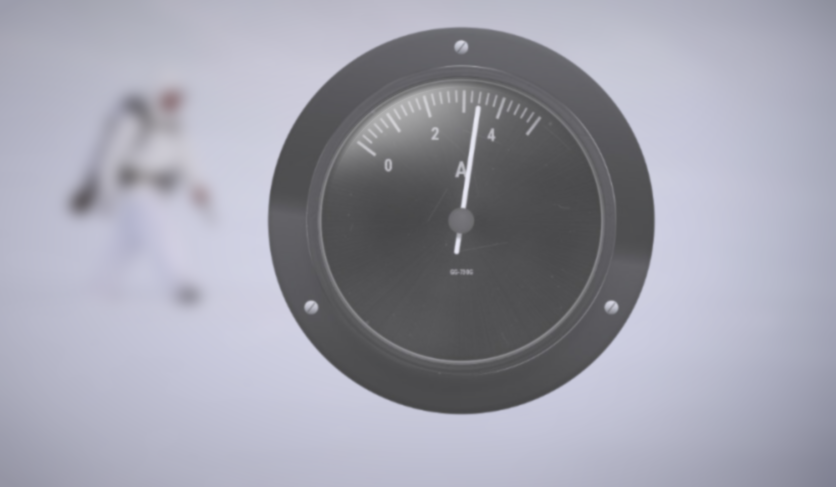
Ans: A 3.4
